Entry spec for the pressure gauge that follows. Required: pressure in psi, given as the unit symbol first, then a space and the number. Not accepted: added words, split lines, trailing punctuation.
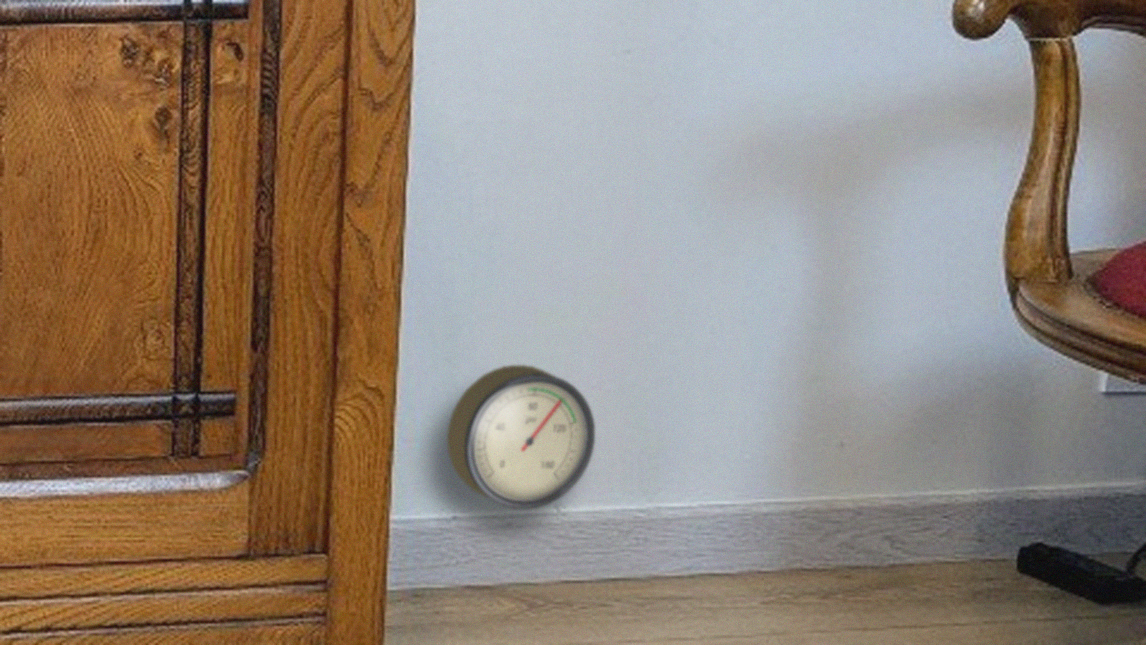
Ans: psi 100
